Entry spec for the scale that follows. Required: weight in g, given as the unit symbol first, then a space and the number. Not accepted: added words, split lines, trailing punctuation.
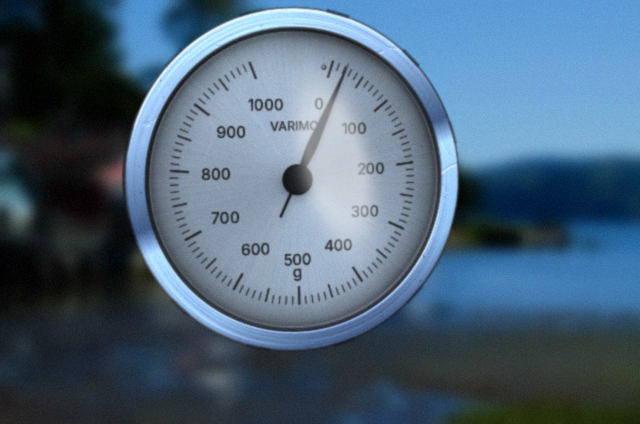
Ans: g 20
